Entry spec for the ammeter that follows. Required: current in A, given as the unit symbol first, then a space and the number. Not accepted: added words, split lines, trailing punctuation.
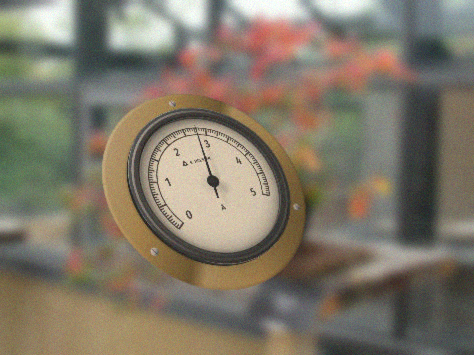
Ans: A 2.75
